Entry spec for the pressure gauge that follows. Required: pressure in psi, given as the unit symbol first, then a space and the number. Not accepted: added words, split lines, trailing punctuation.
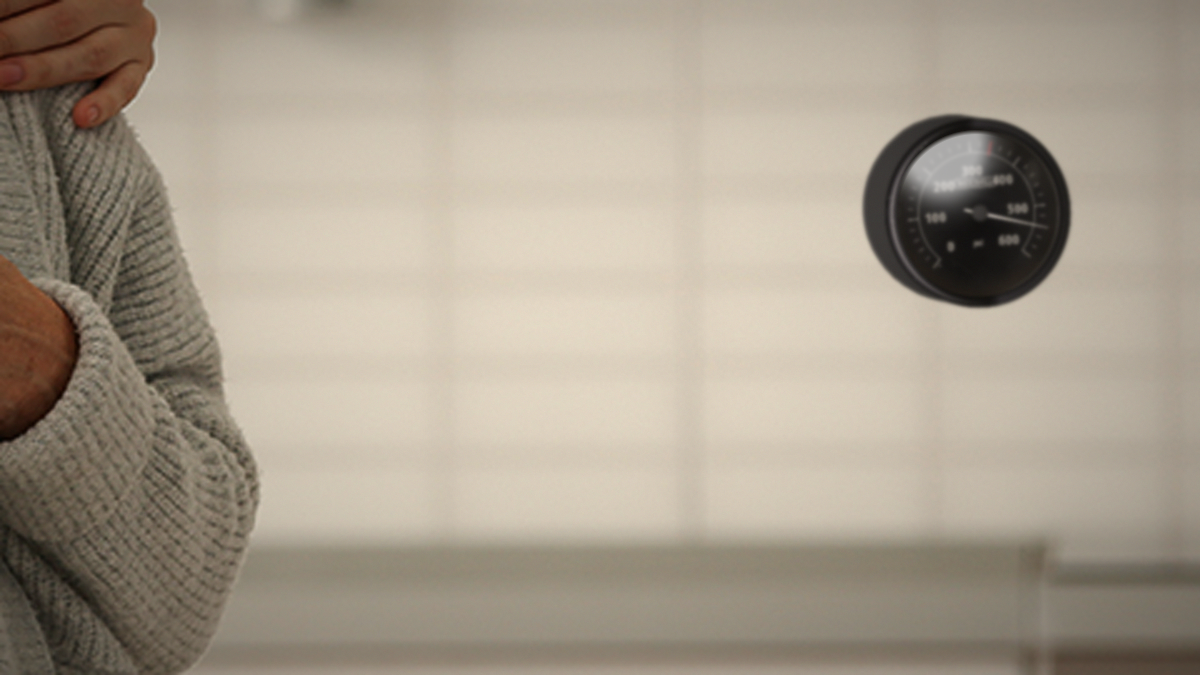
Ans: psi 540
